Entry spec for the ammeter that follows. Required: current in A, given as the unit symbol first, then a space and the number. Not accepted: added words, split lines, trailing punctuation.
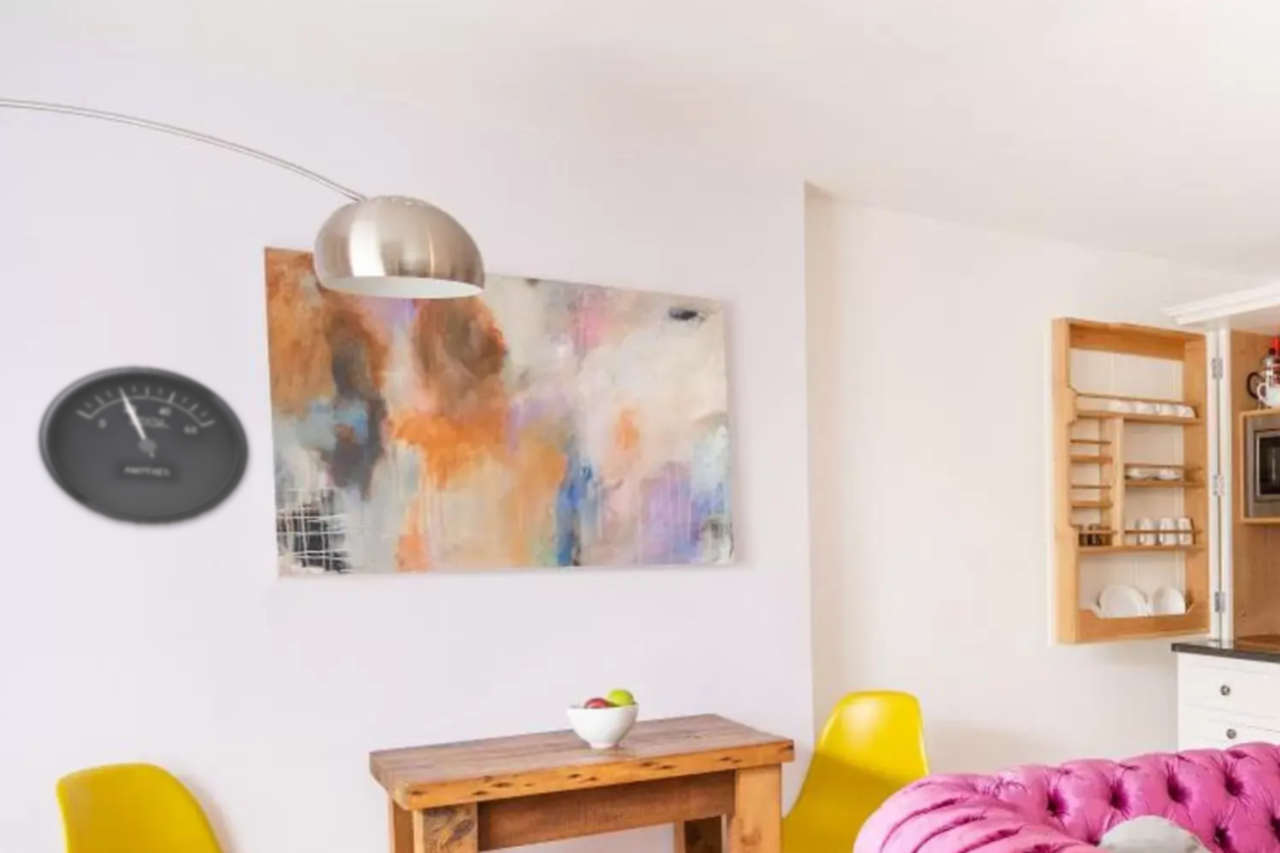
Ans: A 20
